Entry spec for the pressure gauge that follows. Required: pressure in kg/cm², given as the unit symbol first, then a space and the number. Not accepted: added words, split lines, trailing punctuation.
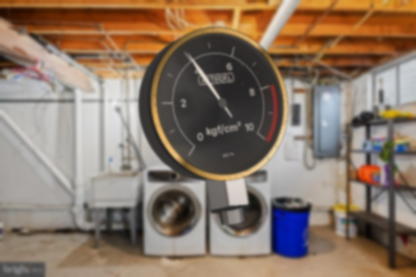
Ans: kg/cm² 4
